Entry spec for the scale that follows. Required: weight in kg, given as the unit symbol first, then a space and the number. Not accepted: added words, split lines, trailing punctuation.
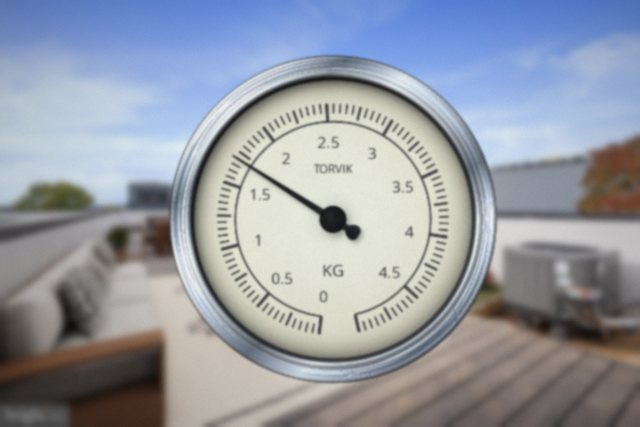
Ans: kg 1.7
